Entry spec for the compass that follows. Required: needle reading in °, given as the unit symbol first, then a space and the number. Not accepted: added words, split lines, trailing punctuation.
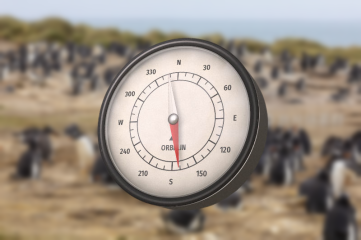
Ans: ° 170
